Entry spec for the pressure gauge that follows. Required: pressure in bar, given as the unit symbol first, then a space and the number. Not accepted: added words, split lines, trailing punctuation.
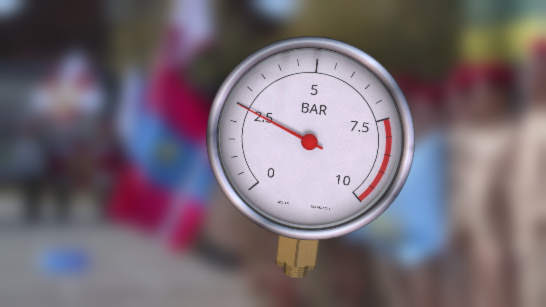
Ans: bar 2.5
